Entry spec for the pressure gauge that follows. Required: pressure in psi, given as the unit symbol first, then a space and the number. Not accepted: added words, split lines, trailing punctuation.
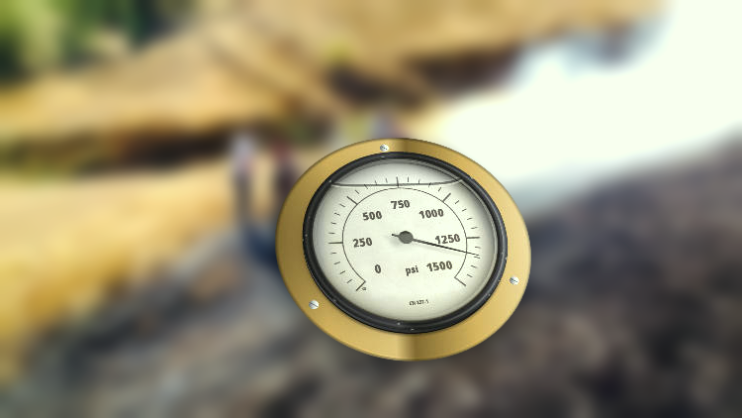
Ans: psi 1350
